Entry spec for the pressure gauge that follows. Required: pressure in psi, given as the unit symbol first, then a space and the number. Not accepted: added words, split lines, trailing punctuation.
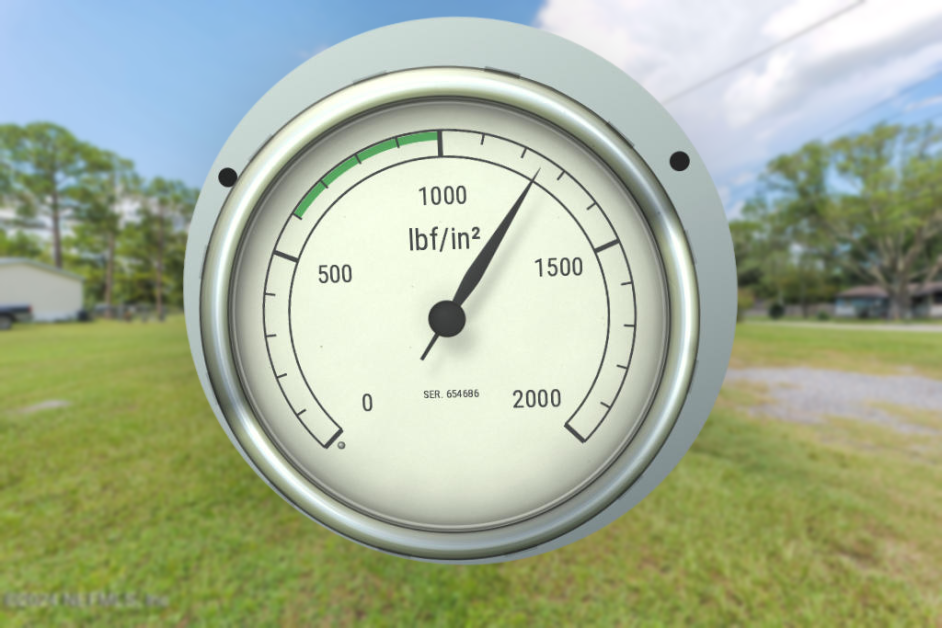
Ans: psi 1250
